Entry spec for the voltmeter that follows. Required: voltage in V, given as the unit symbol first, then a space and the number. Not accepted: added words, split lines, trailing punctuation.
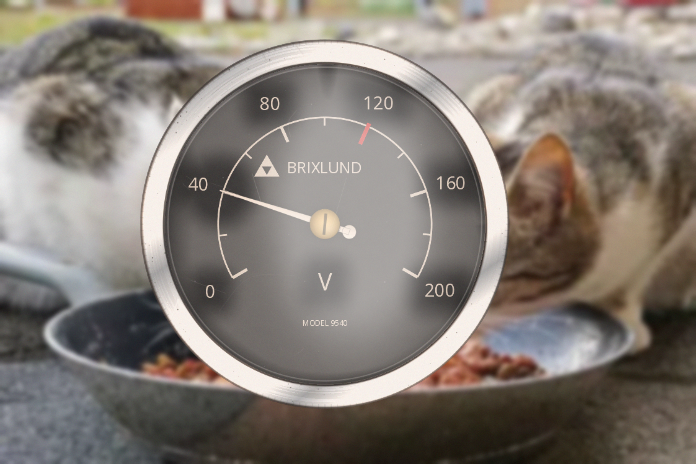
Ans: V 40
